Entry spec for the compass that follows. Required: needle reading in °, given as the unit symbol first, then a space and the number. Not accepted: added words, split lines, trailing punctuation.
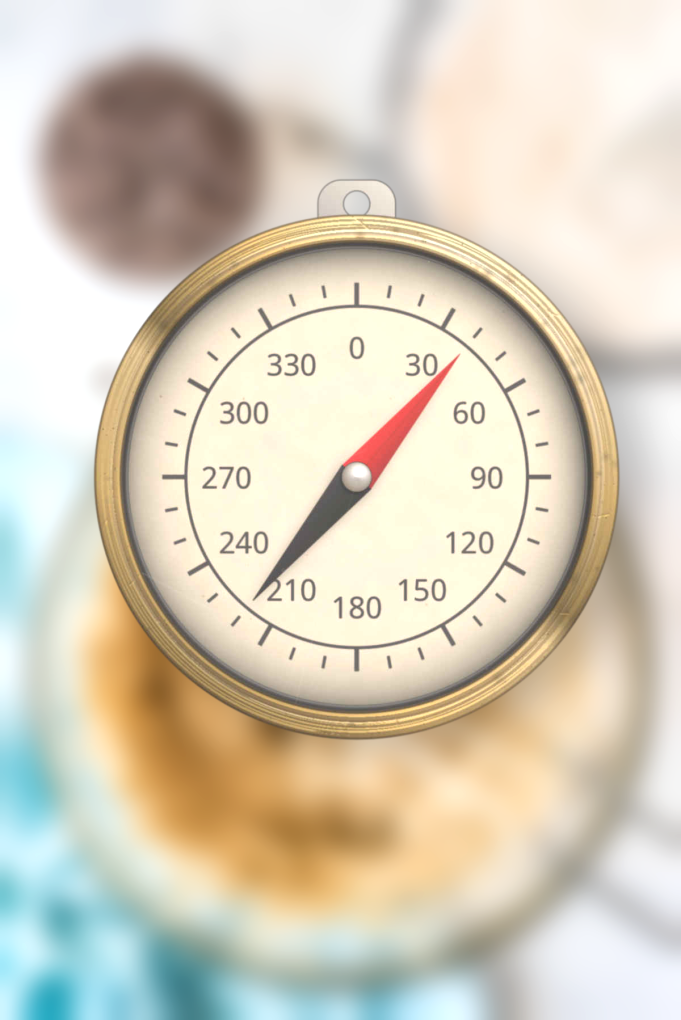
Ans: ° 40
